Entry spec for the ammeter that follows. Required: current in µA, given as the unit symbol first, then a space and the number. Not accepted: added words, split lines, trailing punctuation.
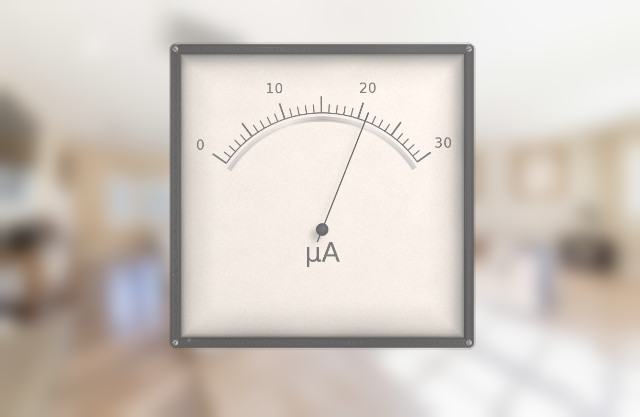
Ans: µA 21
